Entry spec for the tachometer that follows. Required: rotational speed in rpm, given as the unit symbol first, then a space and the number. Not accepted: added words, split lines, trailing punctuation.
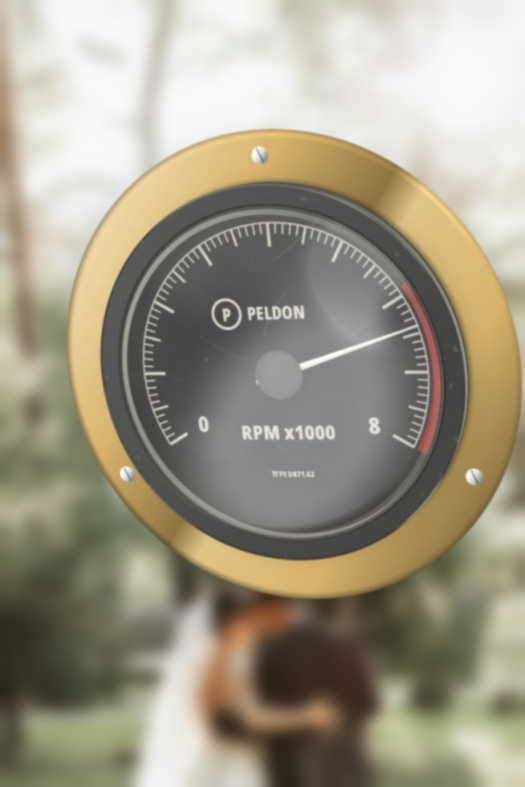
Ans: rpm 6400
